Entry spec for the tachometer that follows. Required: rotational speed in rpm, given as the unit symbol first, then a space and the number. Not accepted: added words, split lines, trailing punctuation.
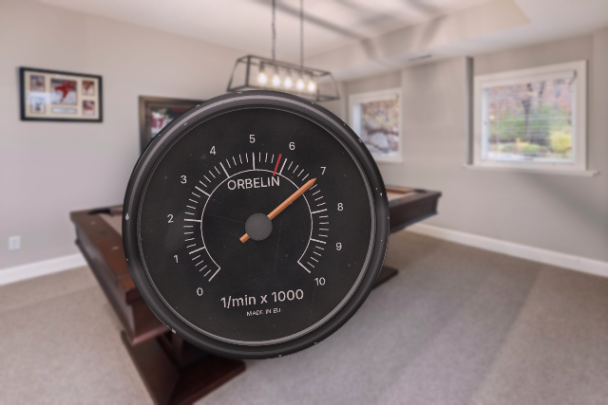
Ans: rpm 7000
